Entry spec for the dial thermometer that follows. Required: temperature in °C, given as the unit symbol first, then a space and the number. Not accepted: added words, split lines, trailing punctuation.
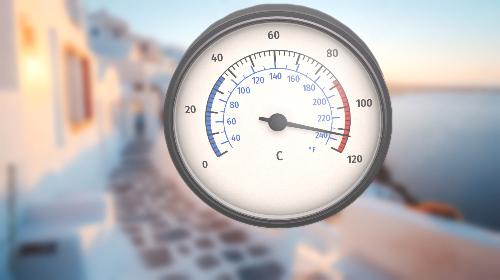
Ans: °C 112
